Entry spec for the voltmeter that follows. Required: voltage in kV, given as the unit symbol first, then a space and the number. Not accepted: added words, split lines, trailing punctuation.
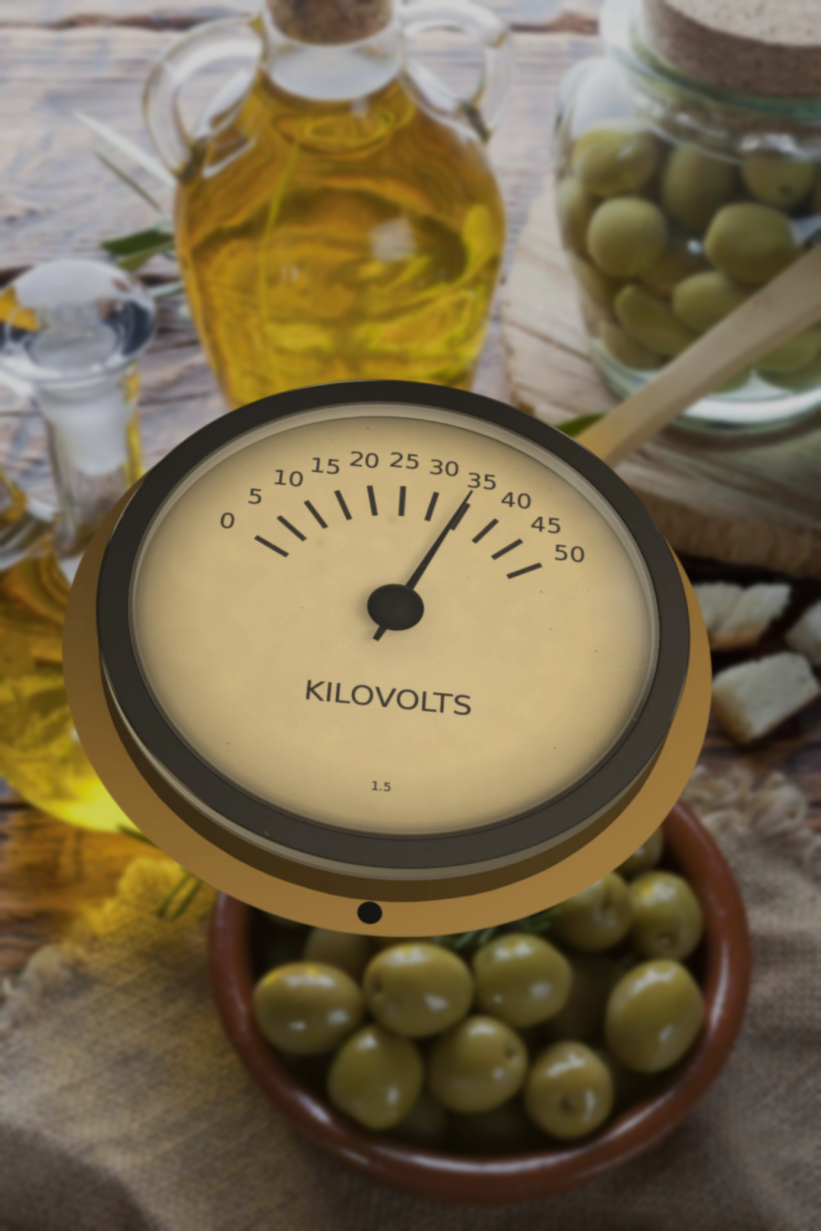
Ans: kV 35
